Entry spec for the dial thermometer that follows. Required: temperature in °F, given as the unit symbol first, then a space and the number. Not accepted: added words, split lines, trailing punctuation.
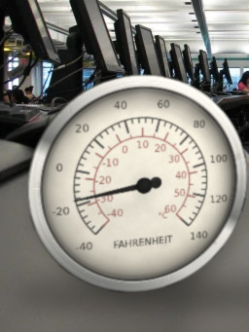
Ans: °F -16
